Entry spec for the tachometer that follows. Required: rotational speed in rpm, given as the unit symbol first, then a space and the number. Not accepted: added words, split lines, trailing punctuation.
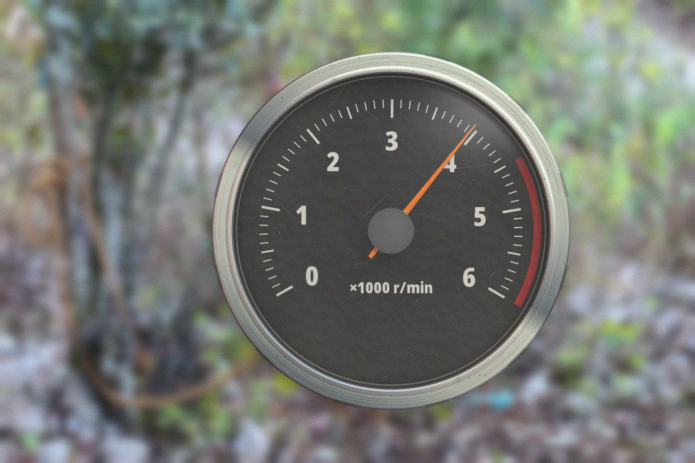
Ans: rpm 3950
